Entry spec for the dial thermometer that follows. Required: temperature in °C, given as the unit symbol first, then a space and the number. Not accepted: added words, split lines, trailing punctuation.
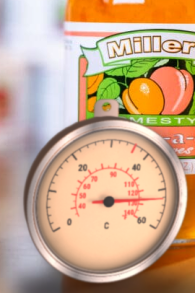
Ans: °C 52
